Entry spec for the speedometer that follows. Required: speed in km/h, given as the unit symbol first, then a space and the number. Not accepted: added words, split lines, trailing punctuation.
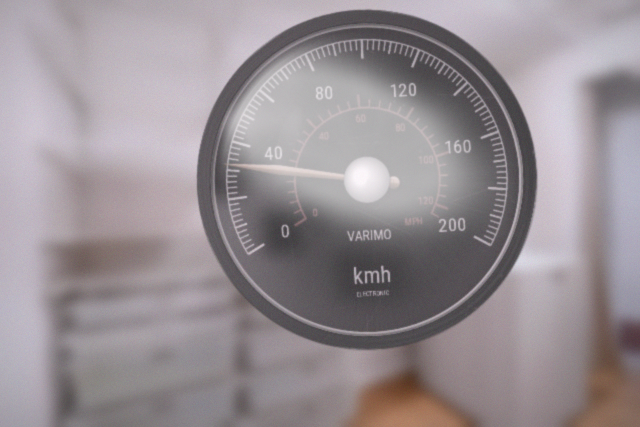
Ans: km/h 32
